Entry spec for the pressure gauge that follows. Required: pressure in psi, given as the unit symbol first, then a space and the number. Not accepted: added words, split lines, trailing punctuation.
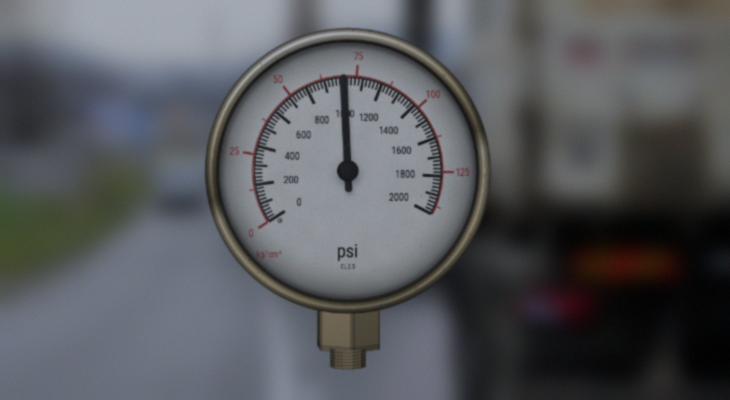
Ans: psi 1000
